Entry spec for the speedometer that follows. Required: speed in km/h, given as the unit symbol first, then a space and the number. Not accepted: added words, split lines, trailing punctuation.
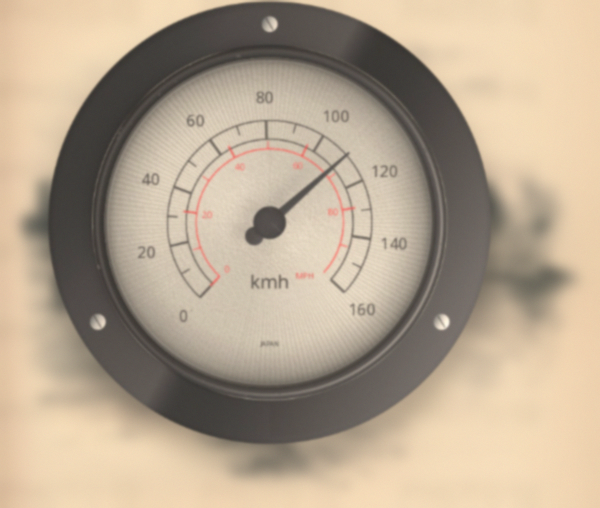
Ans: km/h 110
